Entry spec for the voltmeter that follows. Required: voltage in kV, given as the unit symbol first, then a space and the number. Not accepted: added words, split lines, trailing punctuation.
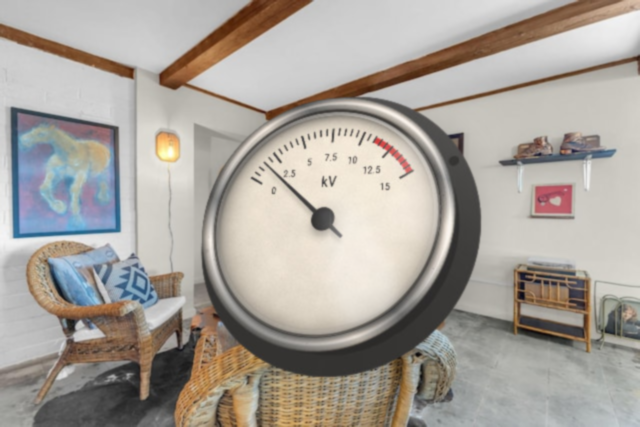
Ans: kV 1.5
